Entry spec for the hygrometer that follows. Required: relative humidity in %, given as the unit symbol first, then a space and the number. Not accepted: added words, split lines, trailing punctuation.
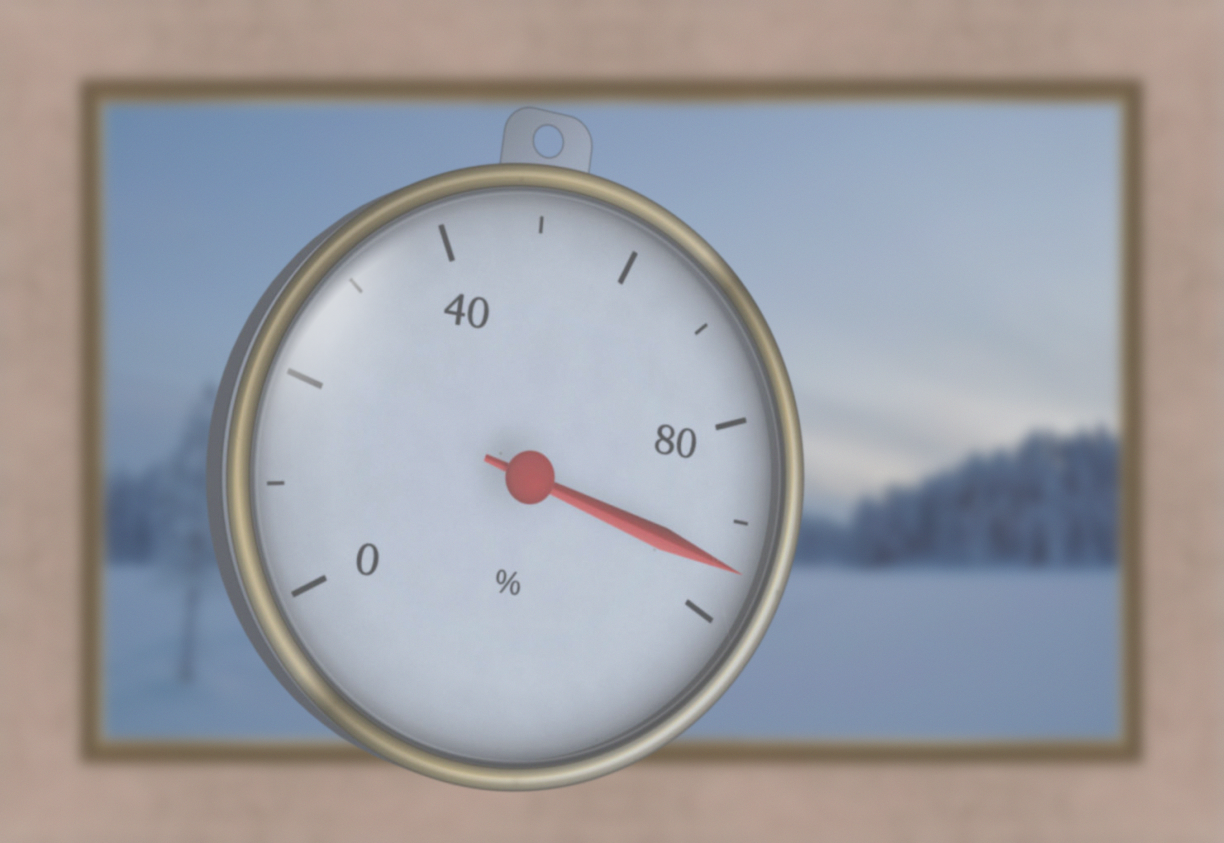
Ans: % 95
